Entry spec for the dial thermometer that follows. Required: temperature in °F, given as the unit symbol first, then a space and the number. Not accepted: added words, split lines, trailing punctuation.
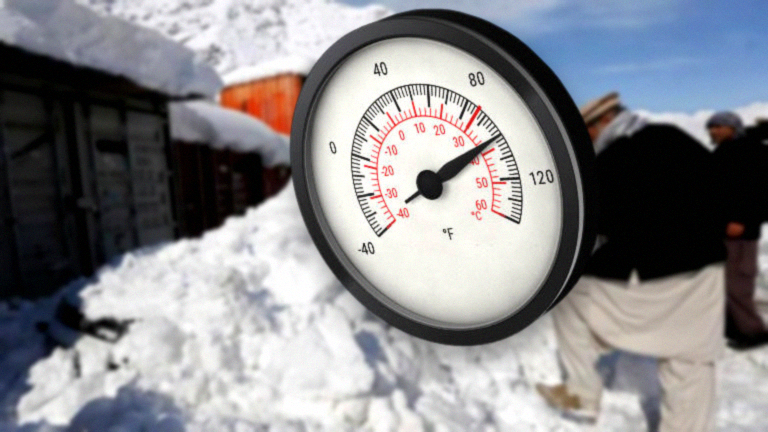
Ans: °F 100
